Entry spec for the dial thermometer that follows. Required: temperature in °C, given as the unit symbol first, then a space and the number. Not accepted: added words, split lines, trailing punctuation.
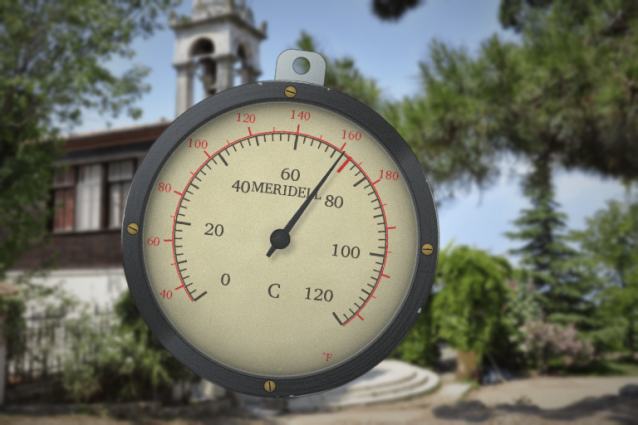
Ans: °C 72
